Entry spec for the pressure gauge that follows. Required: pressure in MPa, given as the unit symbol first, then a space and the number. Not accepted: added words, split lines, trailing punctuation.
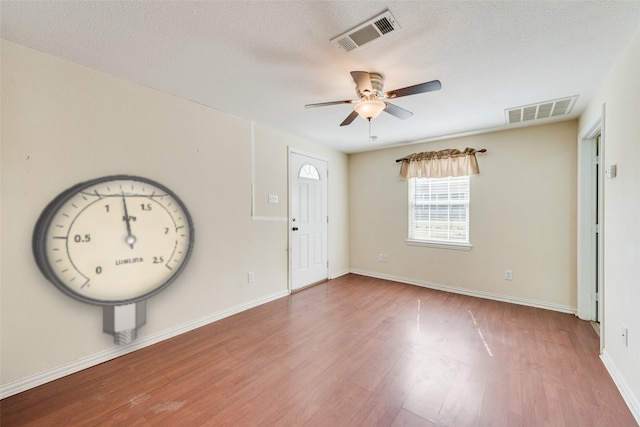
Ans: MPa 1.2
